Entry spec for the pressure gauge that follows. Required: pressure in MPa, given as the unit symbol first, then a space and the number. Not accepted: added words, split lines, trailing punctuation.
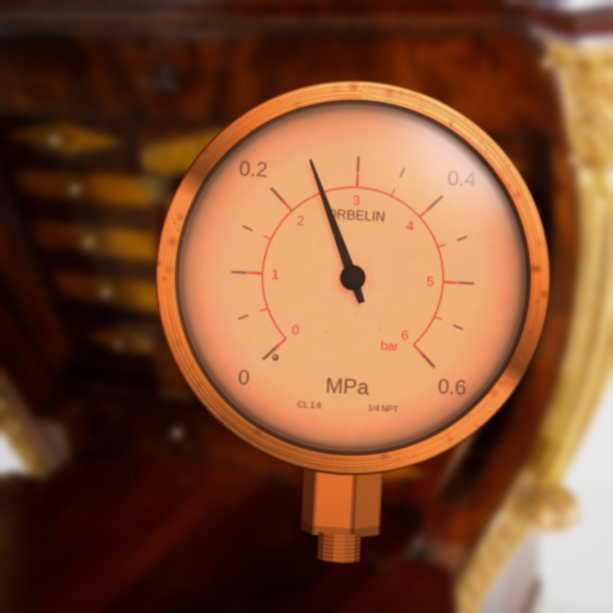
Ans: MPa 0.25
